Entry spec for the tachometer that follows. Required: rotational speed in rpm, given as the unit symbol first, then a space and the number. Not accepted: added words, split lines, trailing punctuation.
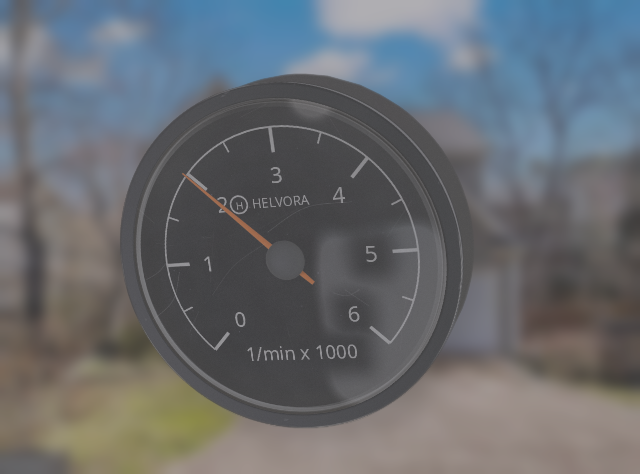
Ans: rpm 2000
